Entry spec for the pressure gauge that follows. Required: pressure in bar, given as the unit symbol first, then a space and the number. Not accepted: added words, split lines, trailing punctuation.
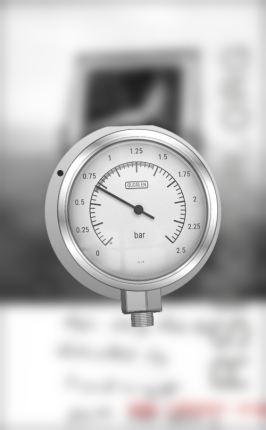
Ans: bar 0.7
